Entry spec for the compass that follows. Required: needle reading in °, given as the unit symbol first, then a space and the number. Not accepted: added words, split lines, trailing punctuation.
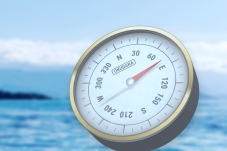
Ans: ° 80
